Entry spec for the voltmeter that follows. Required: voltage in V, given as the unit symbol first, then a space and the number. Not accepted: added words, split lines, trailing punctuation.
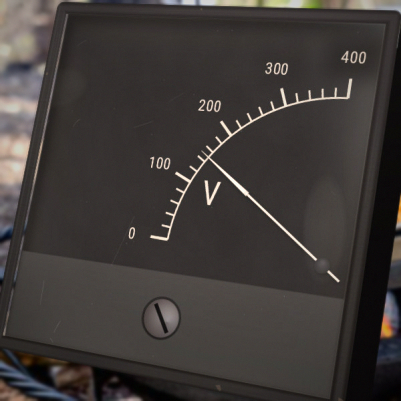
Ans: V 150
